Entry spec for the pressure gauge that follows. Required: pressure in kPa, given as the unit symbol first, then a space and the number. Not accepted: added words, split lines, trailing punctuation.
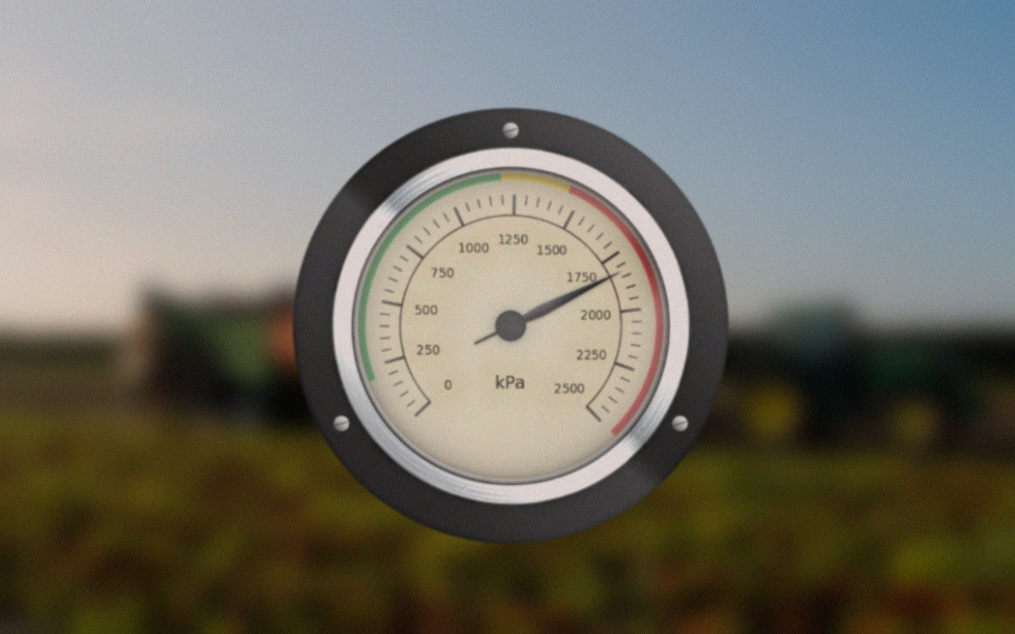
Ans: kPa 1825
